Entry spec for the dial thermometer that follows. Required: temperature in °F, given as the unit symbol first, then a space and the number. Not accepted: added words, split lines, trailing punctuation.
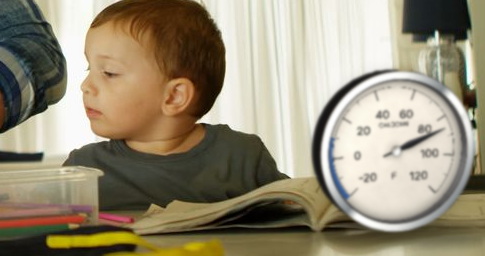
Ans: °F 85
